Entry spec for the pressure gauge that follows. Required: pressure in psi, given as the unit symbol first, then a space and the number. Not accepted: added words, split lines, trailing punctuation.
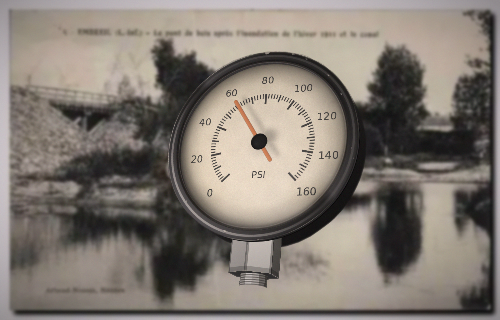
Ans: psi 60
